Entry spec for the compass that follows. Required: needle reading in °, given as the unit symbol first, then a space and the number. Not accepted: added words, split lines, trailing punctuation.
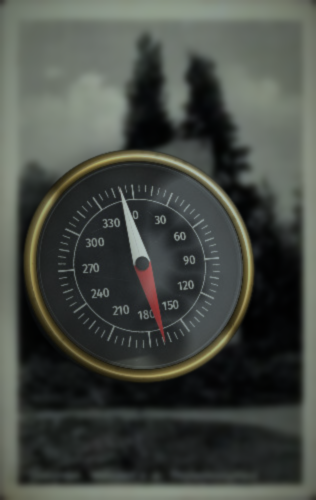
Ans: ° 170
